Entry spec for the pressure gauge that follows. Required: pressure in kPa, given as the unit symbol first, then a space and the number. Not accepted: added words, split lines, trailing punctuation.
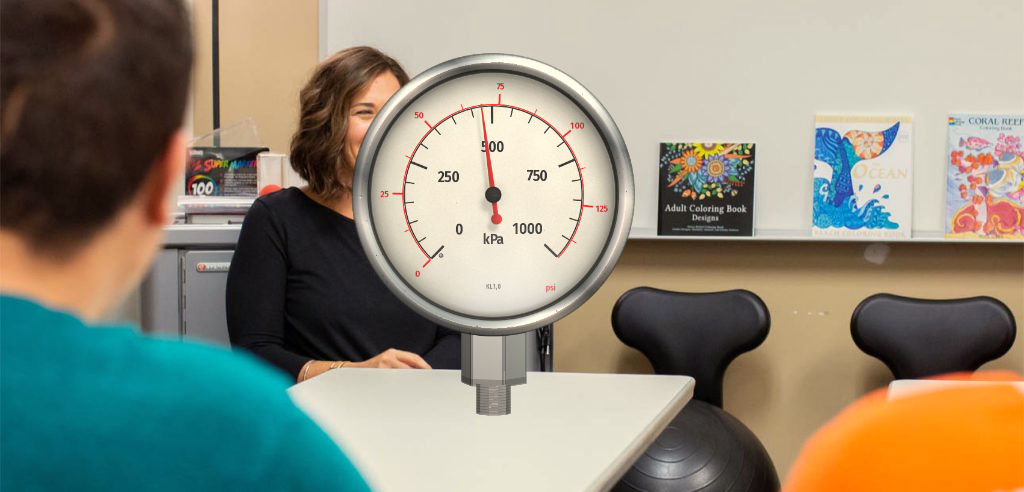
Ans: kPa 475
